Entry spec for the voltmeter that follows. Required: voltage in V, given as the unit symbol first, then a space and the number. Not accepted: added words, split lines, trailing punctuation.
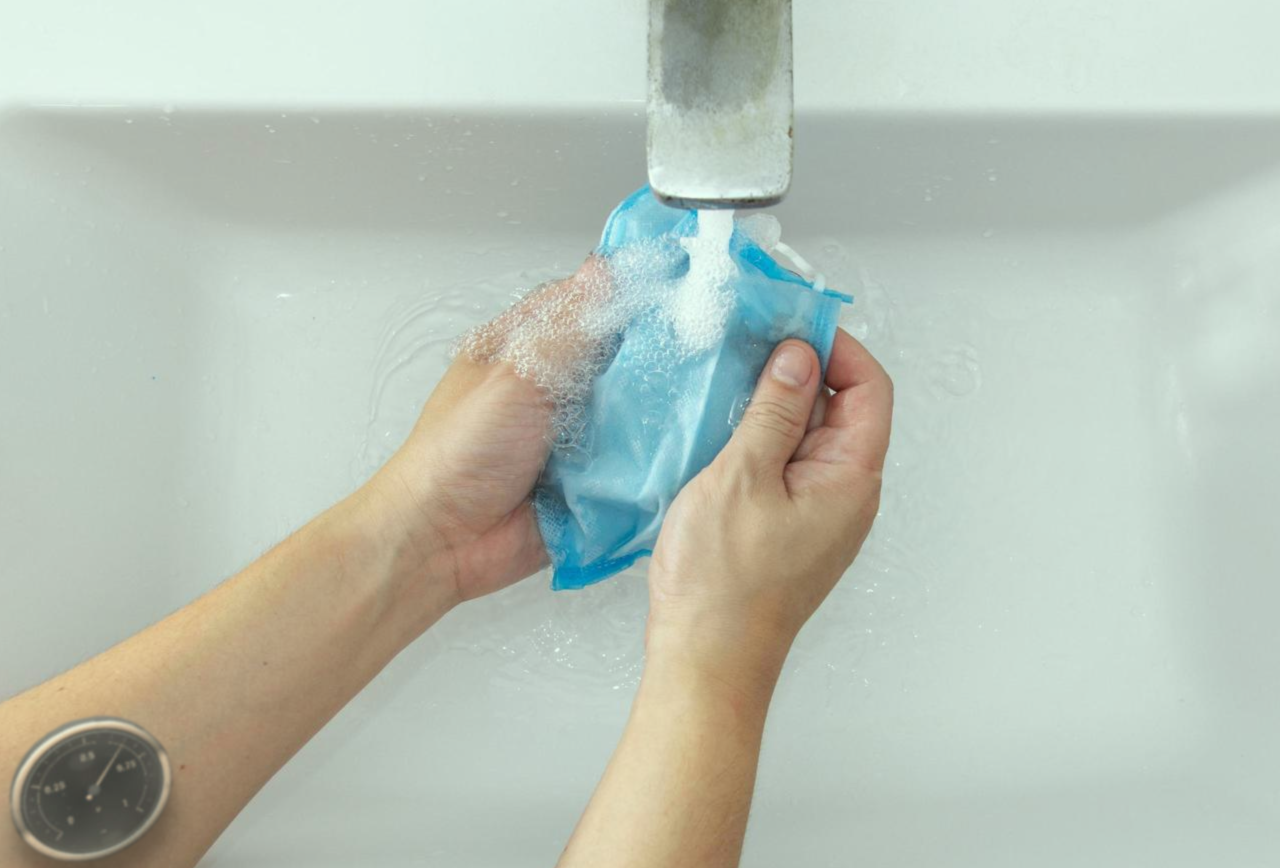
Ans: V 0.65
